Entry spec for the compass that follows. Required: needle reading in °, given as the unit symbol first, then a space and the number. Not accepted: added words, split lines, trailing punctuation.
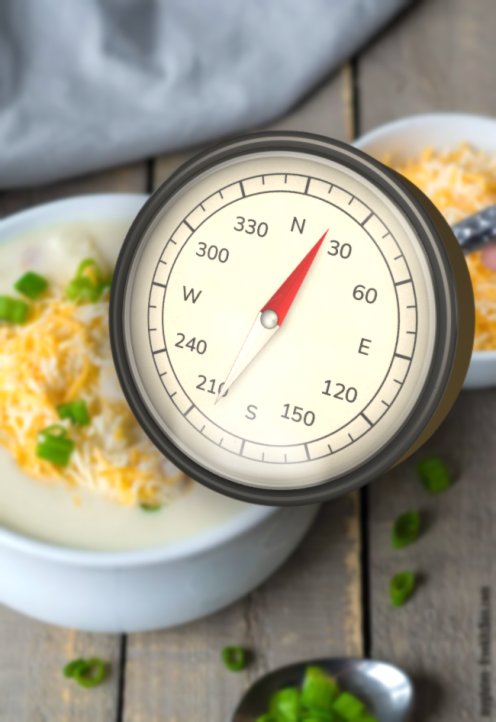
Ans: ° 20
